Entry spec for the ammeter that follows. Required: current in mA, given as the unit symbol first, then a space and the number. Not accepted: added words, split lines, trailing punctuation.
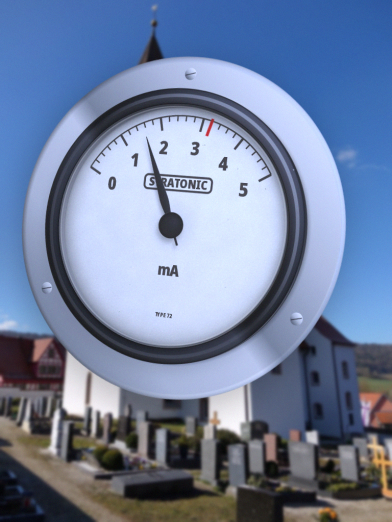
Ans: mA 1.6
